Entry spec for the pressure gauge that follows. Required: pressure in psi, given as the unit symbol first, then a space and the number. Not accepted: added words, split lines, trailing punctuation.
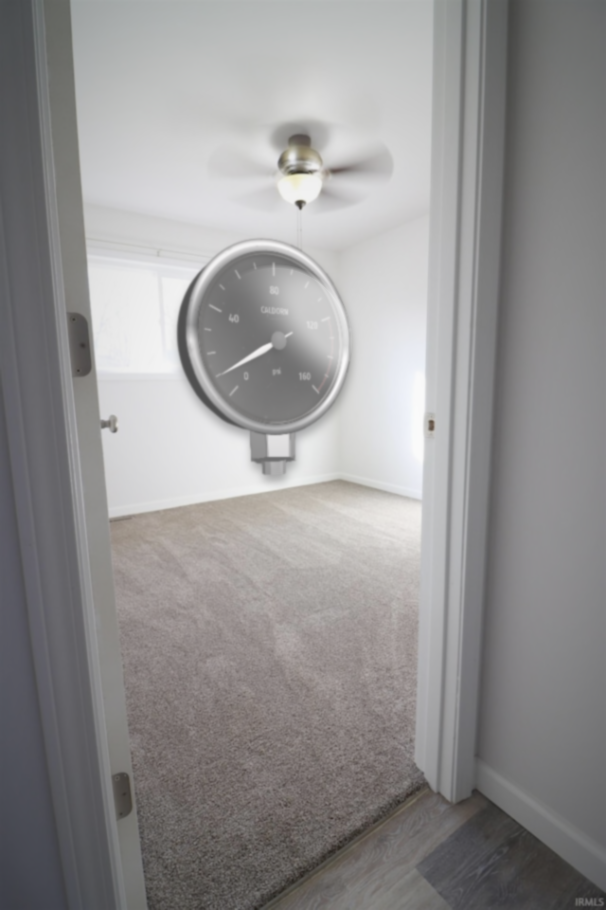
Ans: psi 10
